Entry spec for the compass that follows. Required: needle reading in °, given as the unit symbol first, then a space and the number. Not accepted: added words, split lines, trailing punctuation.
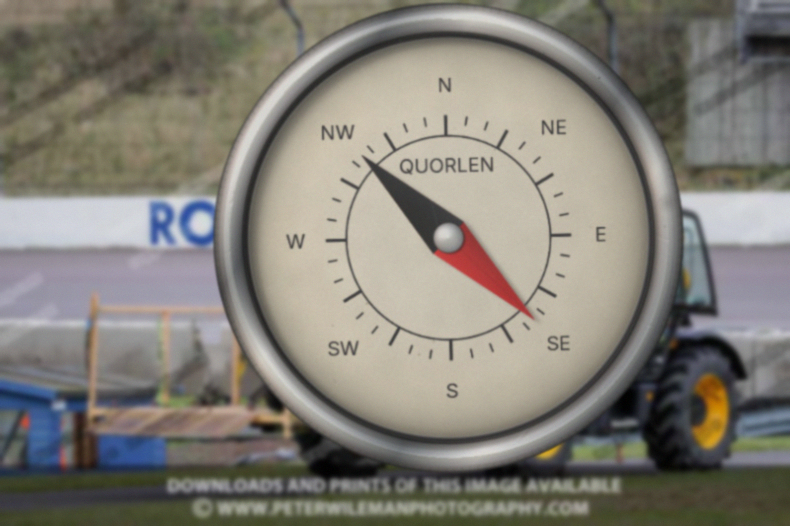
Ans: ° 135
